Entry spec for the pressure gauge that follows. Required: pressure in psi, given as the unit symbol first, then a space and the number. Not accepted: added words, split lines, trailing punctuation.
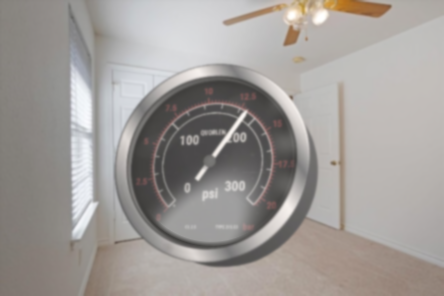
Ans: psi 190
